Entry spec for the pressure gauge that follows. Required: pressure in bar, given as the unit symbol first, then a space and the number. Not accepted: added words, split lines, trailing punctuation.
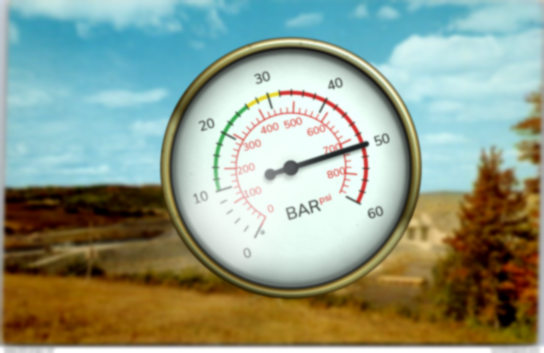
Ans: bar 50
